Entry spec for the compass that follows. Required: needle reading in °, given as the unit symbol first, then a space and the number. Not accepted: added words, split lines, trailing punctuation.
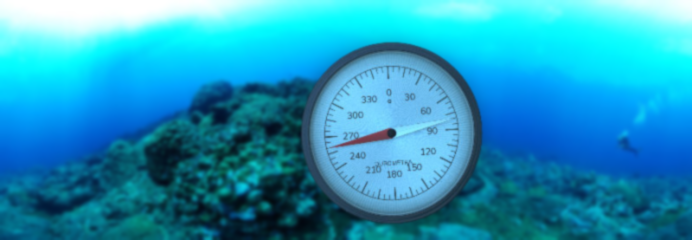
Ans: ° 260
